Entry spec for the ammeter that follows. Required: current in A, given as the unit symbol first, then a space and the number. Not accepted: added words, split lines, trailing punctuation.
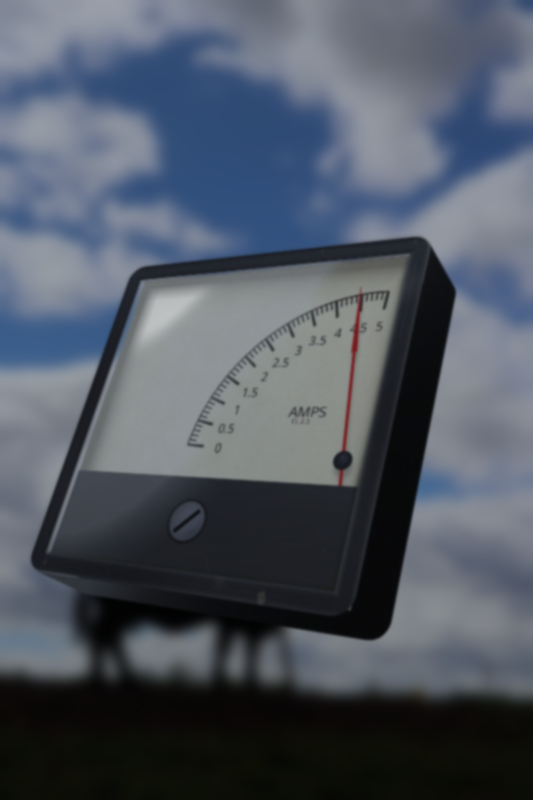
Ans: A 4.5
